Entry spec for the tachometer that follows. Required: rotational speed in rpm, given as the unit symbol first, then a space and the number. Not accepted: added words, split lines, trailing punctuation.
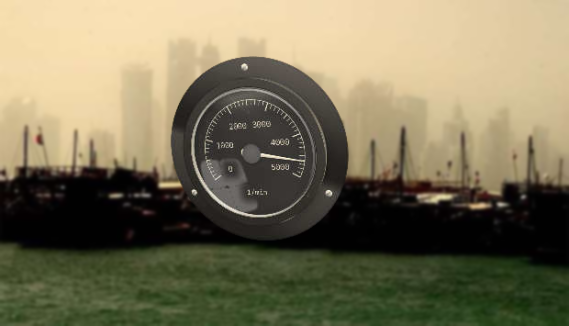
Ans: rpm 4600
